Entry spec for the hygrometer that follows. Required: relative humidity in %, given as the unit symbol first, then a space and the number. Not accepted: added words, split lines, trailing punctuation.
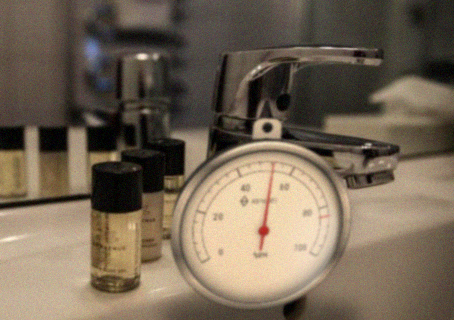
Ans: % 52
